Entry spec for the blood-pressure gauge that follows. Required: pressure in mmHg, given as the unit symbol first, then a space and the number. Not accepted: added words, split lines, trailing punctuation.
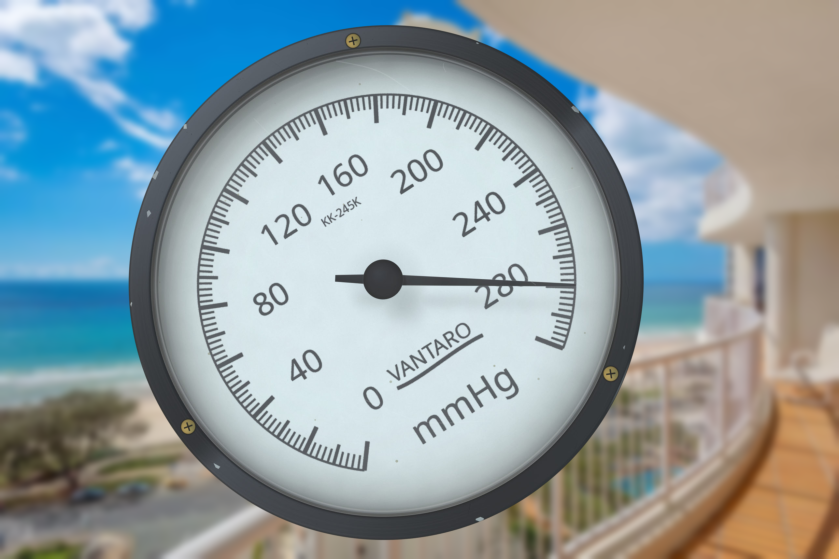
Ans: mmHg 280
